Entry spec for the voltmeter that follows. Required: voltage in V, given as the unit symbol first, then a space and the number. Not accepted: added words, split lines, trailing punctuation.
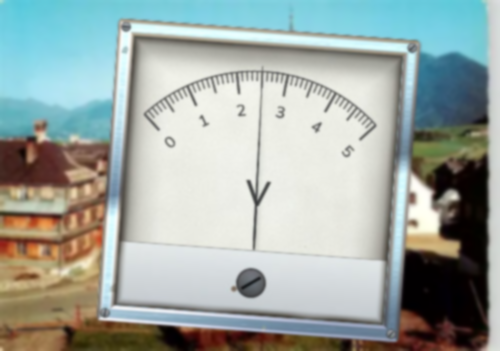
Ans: V 2.5
